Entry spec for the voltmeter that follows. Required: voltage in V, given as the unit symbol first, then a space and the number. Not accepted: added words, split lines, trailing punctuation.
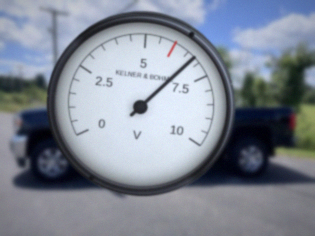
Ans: V 6.75
